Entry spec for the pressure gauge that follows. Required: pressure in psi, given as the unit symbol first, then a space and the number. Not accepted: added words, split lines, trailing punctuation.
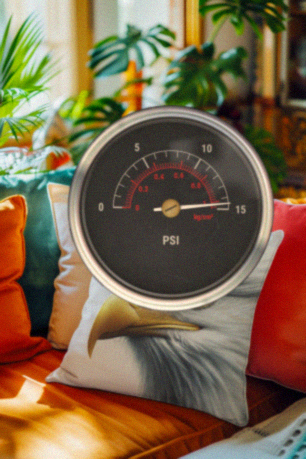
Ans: psi 14.5
